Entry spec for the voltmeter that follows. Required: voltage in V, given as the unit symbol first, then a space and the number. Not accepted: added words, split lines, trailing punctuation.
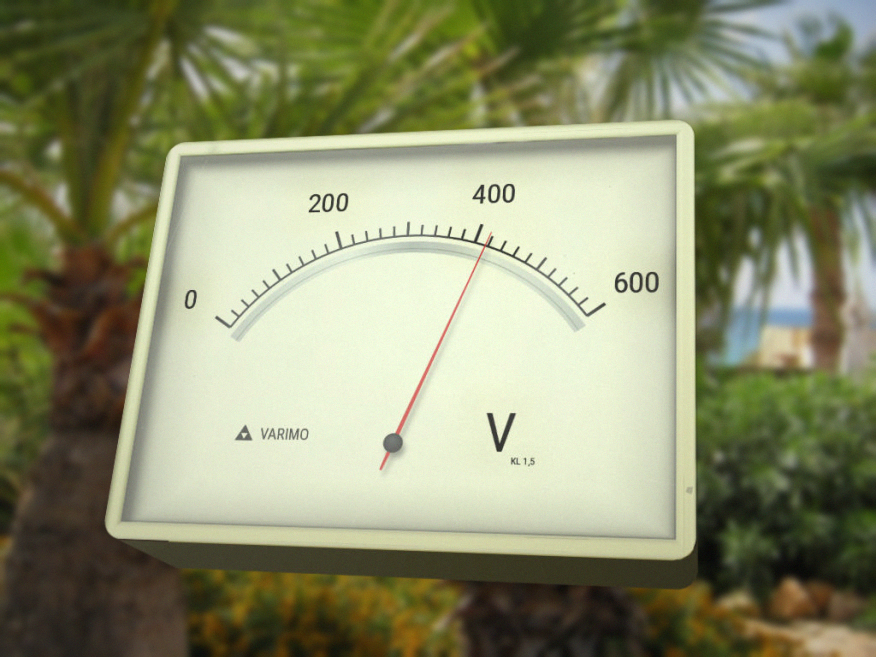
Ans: V 420
